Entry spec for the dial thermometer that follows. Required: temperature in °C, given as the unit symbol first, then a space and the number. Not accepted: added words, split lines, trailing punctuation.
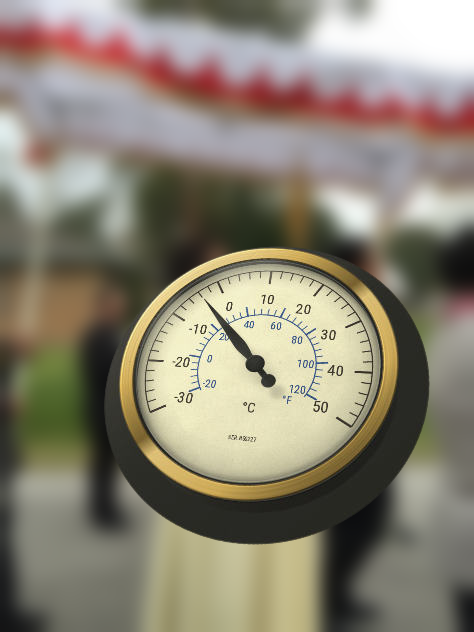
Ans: °C -4
